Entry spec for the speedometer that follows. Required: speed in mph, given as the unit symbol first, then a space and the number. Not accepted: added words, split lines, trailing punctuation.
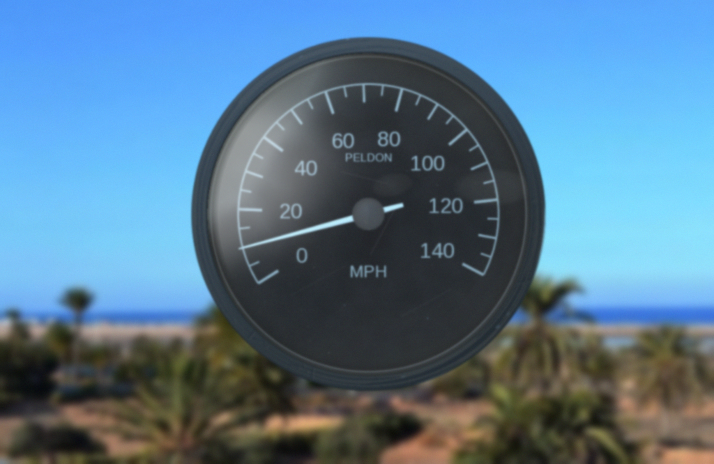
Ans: mph 10
